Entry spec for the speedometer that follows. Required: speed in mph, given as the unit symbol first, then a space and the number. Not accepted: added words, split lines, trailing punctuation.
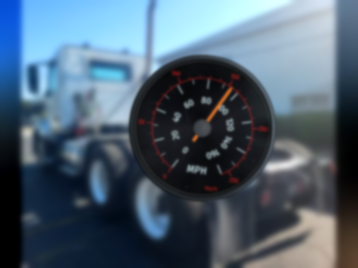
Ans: mph 95
